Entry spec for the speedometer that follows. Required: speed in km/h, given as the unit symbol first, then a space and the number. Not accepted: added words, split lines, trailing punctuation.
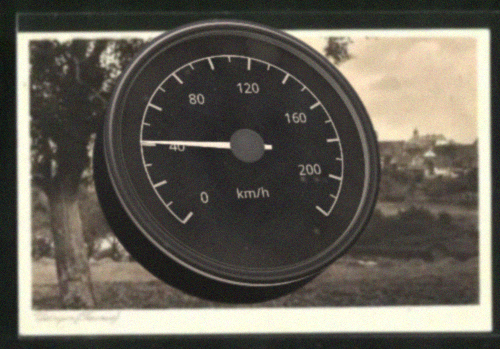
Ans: km/h 40
